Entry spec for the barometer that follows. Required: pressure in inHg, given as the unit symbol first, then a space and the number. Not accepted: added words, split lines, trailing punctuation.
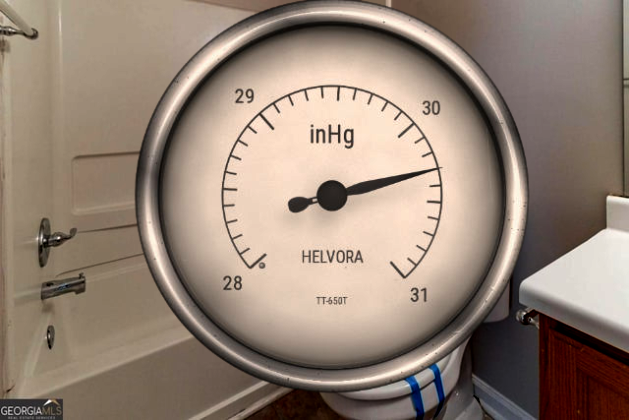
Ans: inHg 30.3
